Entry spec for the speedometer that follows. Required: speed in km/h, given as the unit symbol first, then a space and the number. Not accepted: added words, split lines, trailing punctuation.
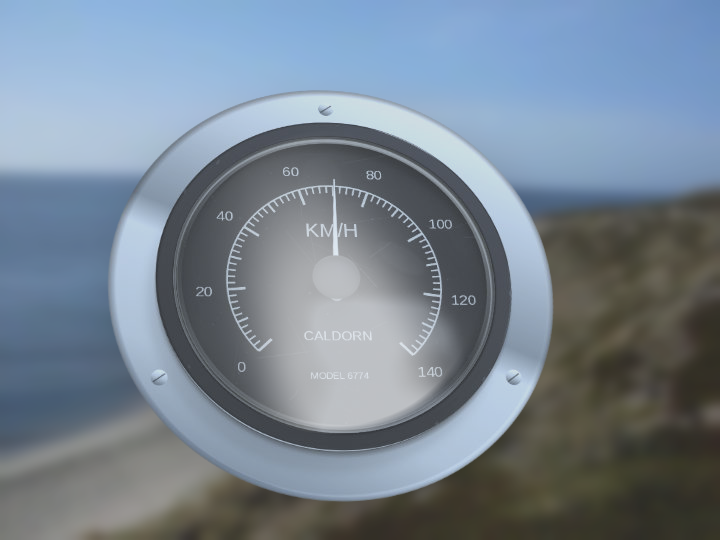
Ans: km/h 70
